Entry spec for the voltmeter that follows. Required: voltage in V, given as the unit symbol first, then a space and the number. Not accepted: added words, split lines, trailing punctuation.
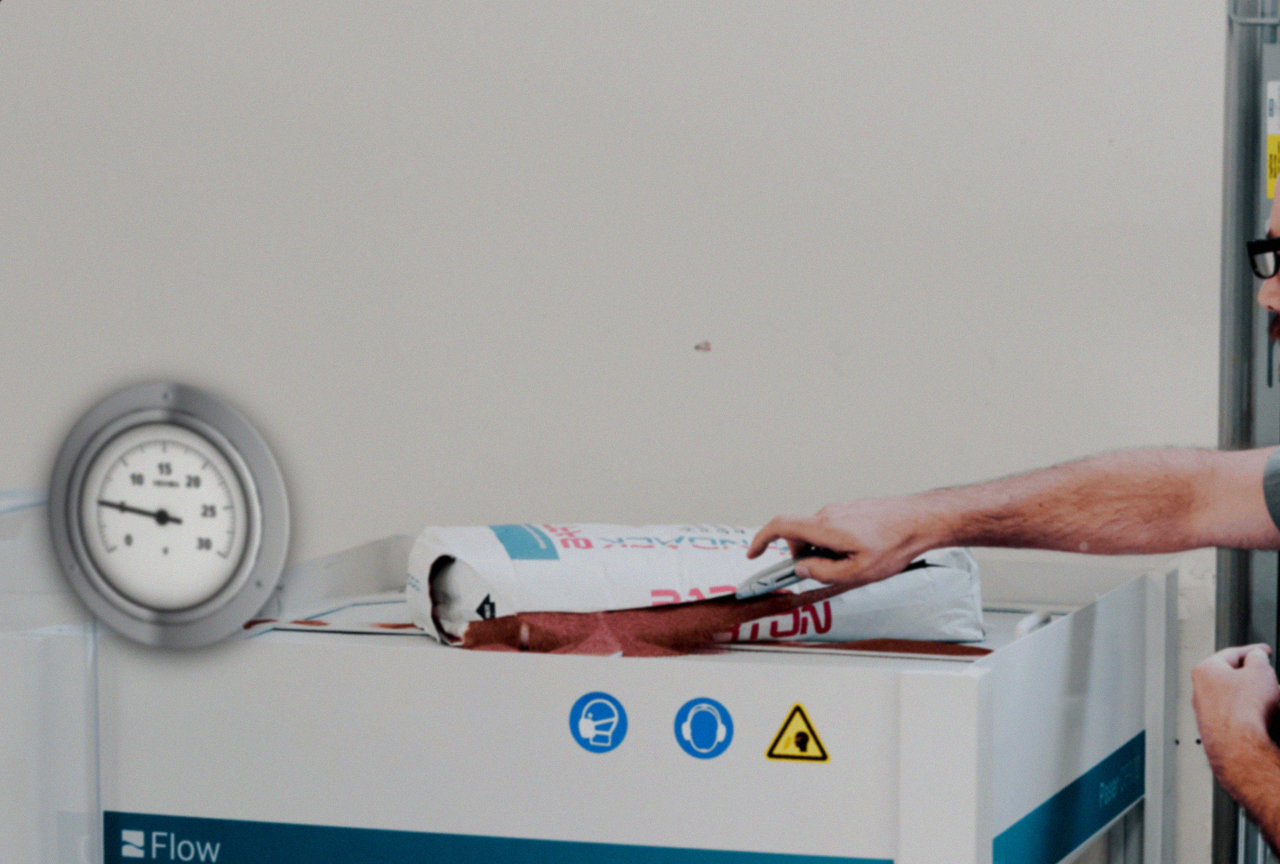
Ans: V 5
